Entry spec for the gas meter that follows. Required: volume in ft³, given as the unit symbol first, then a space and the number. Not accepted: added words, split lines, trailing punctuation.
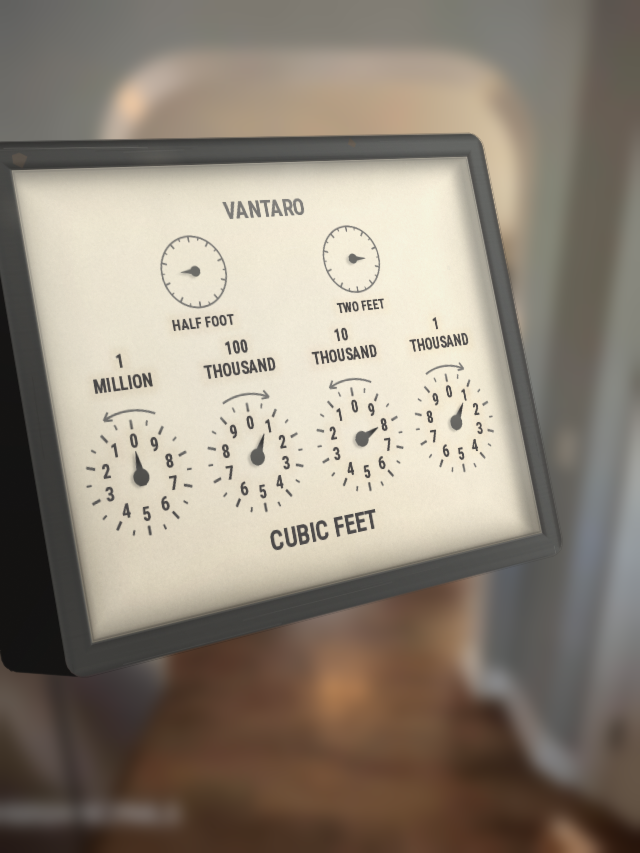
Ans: ft³ 8100
